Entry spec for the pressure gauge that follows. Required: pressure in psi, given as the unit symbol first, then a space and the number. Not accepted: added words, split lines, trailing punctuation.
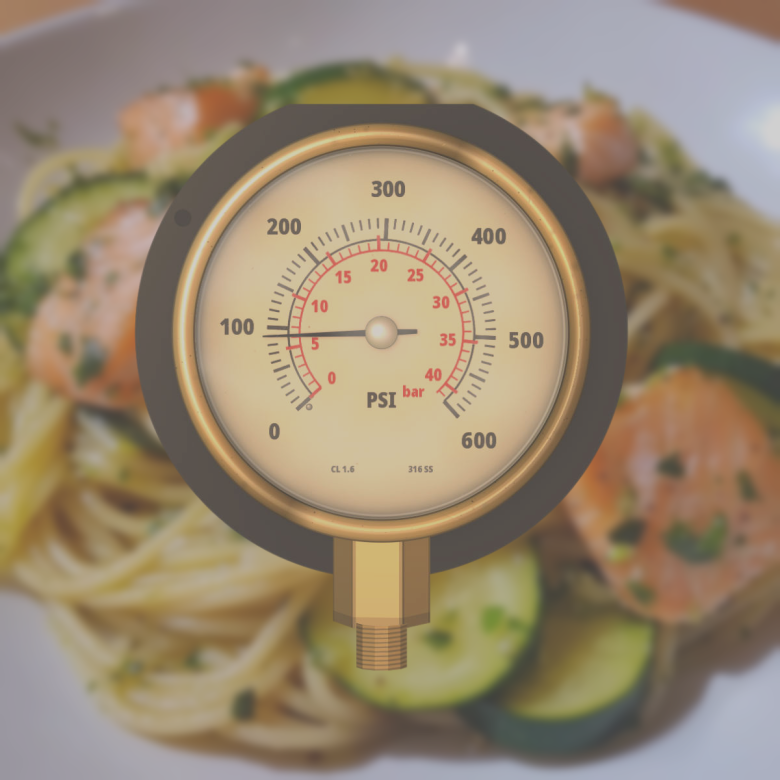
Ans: psi 90
